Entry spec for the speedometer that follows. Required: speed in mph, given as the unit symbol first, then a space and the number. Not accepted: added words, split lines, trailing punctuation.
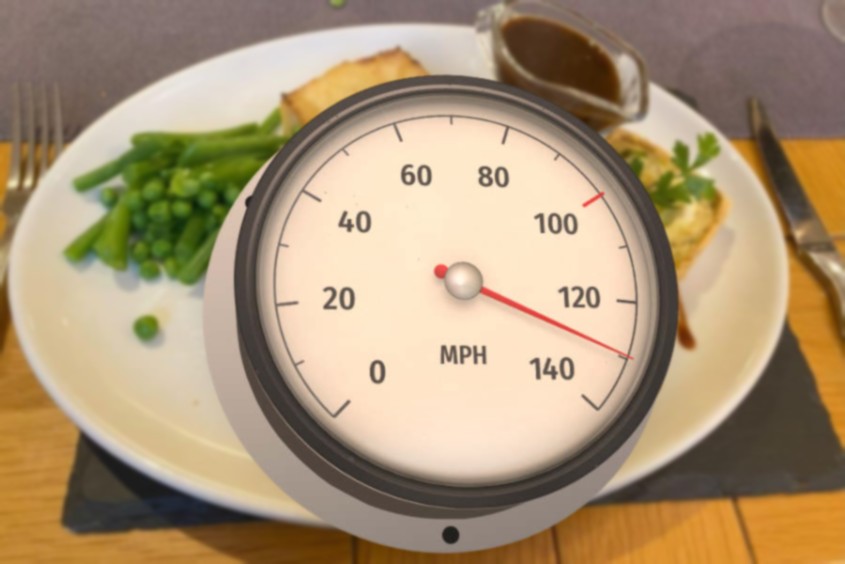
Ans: mph 130
